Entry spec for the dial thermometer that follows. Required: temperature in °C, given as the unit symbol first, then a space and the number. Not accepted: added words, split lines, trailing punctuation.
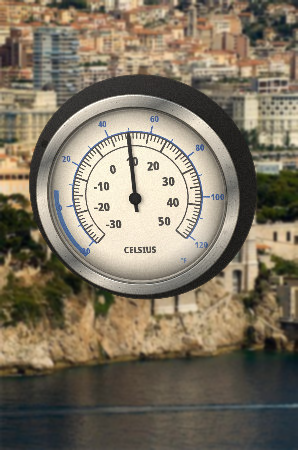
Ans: °C 10
